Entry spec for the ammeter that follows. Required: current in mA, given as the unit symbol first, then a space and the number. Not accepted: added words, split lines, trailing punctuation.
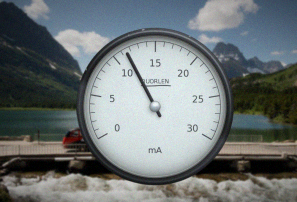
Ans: mA 11.5
